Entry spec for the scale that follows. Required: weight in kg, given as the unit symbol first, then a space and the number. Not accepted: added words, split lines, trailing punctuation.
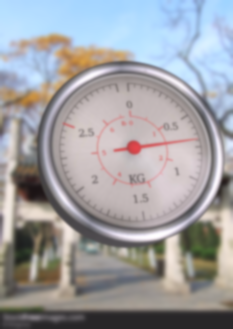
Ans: kg 0.7
